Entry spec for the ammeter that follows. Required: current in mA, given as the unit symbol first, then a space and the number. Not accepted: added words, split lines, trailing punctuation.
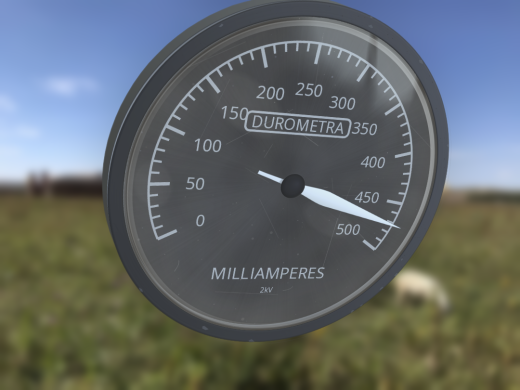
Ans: mA 470
